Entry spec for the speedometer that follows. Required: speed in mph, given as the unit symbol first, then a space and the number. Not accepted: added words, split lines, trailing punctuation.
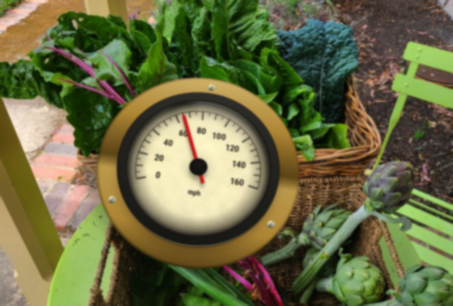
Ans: mph 65
